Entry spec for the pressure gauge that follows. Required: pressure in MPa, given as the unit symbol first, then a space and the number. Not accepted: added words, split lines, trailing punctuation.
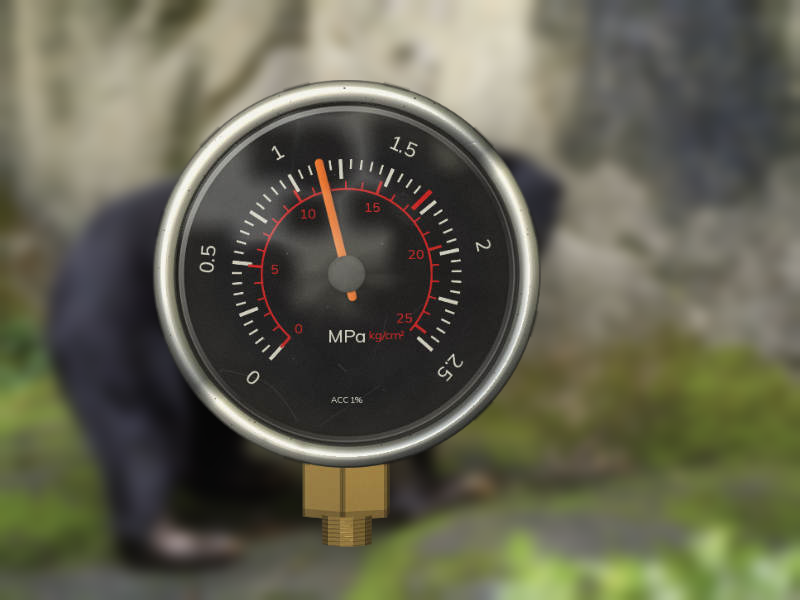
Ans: MPa 1.15
